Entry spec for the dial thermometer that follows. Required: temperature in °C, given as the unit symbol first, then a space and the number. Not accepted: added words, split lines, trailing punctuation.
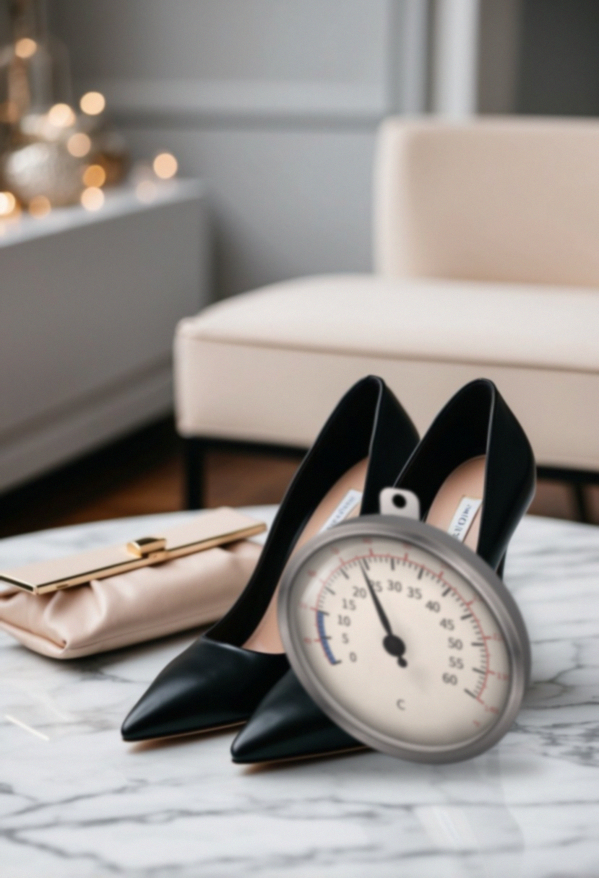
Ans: °C 25
